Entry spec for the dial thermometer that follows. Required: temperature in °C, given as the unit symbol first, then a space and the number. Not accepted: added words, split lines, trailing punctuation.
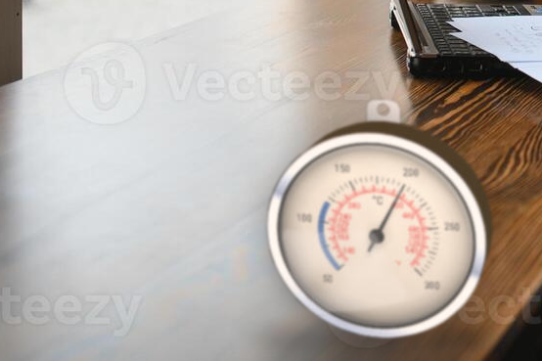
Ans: °C 200
